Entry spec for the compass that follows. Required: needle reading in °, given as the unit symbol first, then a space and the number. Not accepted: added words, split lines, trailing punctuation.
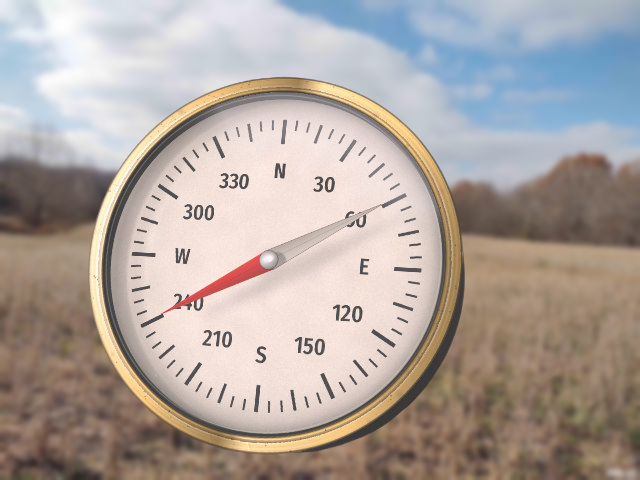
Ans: ° 240
